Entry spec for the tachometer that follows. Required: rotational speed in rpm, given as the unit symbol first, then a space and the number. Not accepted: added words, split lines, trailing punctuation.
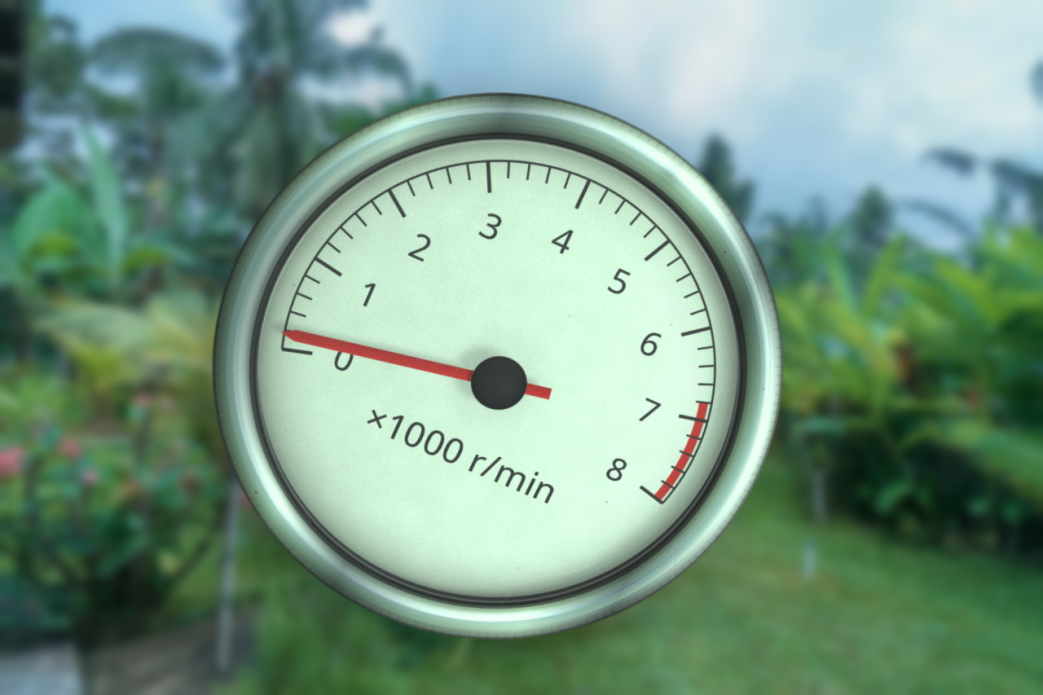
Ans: rpm 200
